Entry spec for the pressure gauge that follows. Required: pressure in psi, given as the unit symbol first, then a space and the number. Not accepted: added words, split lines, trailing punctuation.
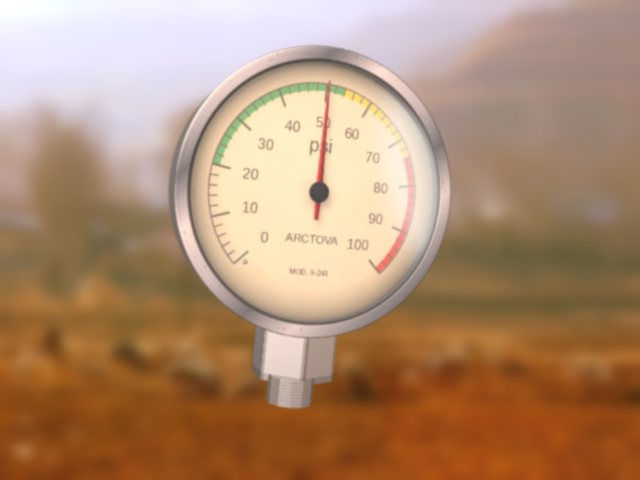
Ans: psi 50
